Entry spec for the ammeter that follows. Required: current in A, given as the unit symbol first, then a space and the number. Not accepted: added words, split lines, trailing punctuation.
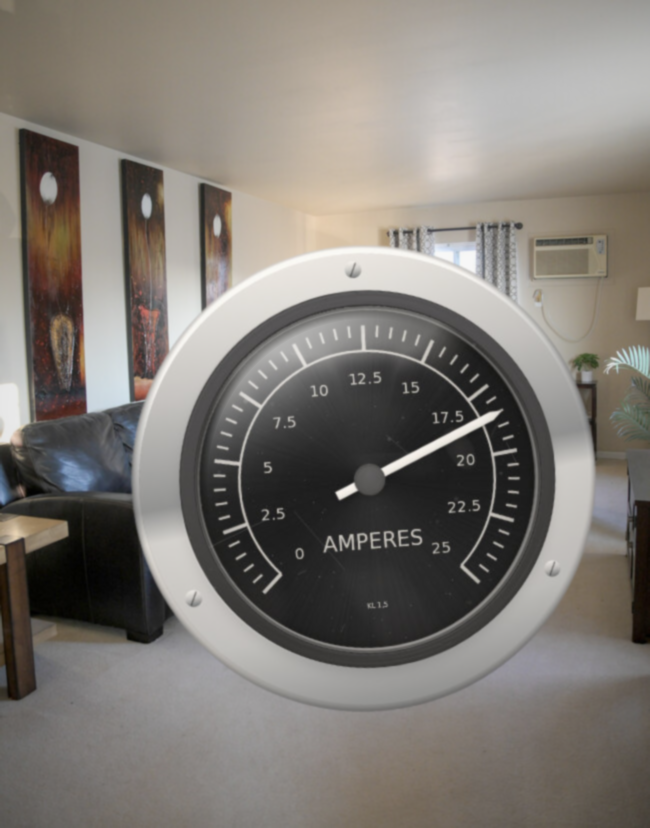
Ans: A 18.5
